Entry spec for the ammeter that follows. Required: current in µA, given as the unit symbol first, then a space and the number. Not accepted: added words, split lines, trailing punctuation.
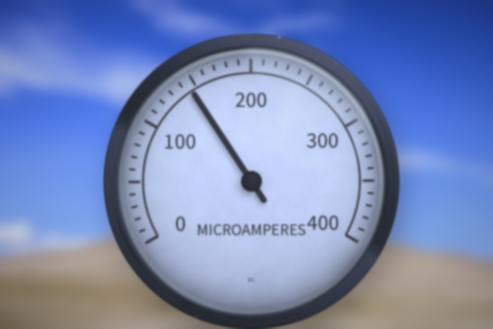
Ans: µA 145
